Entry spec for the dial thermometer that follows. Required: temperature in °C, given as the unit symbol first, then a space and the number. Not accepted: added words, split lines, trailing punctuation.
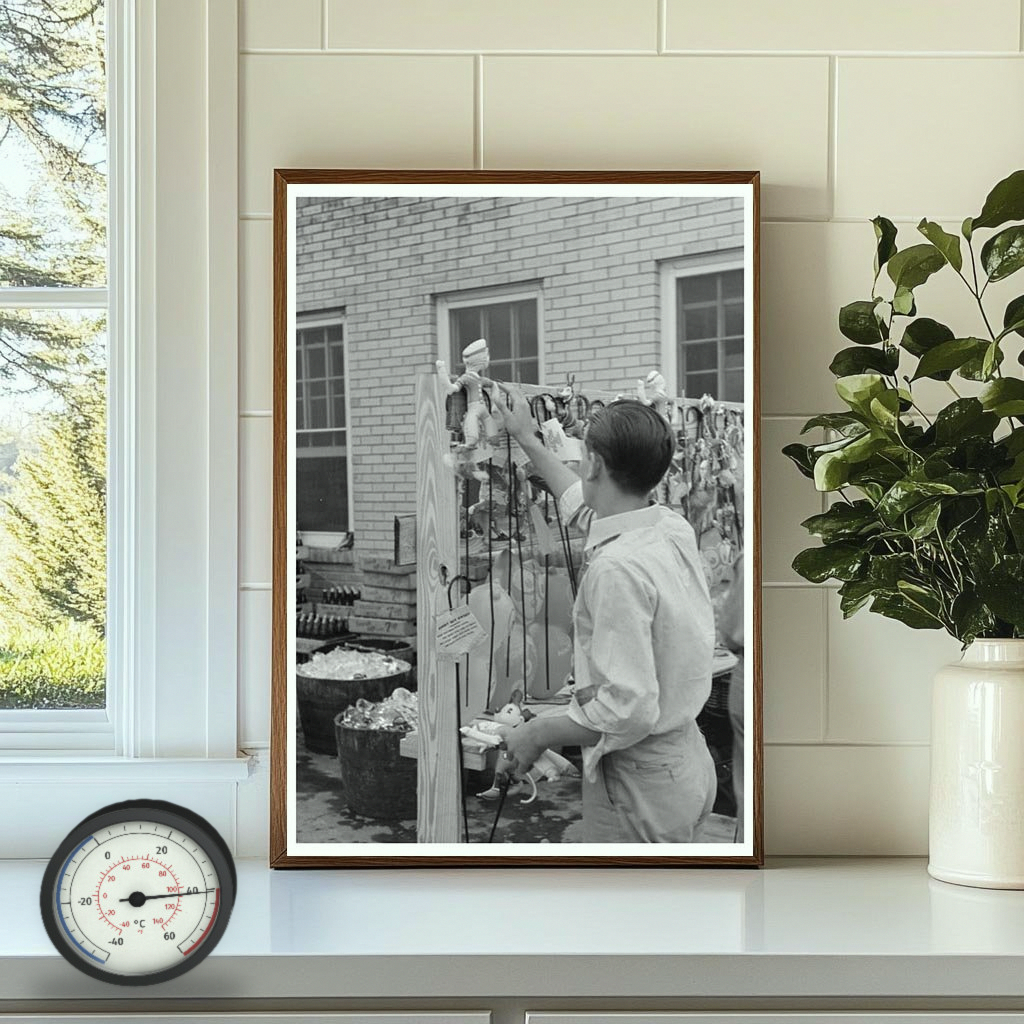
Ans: °C 40
